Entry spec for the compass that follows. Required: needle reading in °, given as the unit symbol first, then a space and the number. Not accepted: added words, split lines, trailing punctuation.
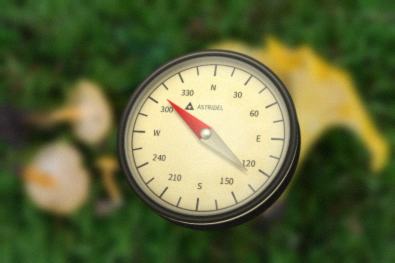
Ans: ° 307.5
